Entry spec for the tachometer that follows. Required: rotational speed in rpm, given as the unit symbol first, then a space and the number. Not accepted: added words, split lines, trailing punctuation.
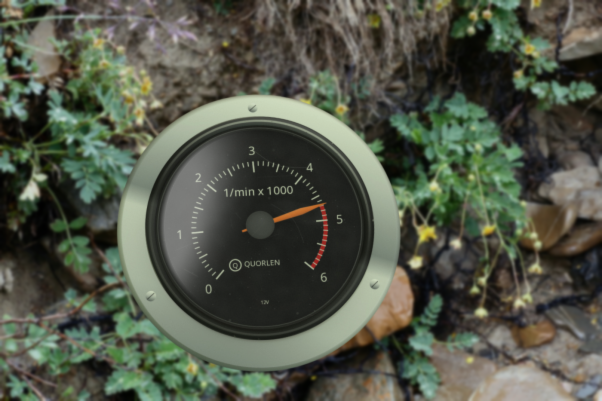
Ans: rpm 4700
